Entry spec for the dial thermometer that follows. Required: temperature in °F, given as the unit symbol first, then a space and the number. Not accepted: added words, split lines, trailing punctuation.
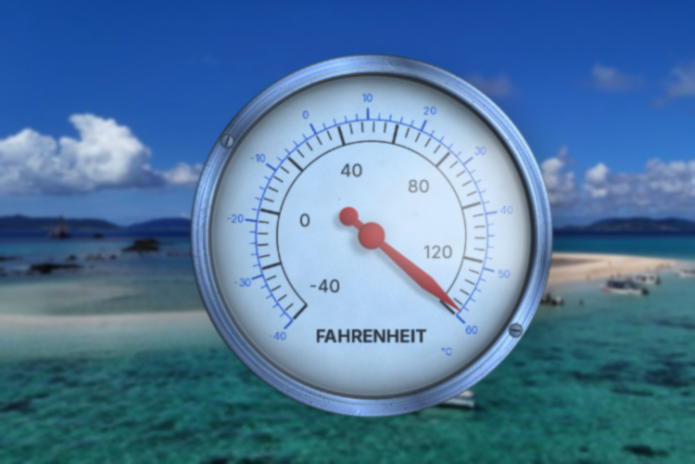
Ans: °F 138
